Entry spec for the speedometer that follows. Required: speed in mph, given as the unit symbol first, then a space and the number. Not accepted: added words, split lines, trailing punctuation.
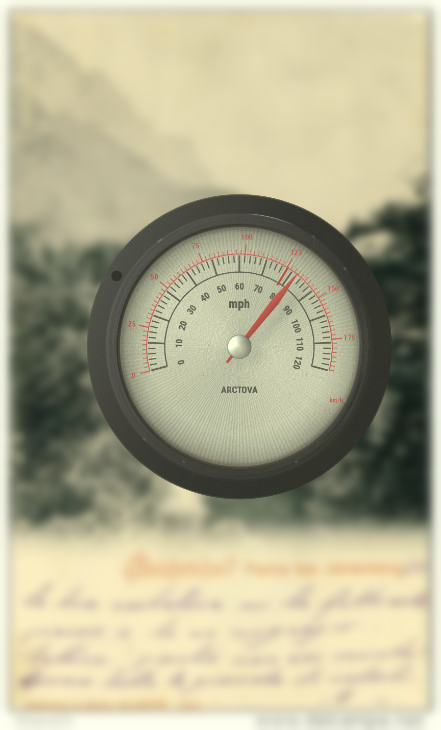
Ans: mph 82
